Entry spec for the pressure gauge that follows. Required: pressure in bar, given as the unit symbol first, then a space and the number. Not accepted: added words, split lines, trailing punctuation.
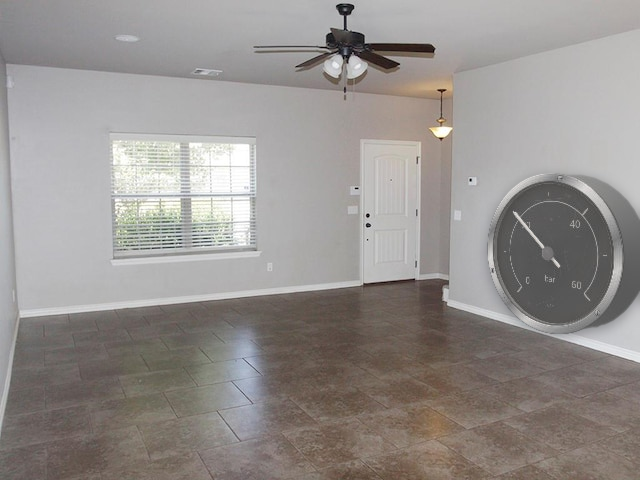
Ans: bar 20
